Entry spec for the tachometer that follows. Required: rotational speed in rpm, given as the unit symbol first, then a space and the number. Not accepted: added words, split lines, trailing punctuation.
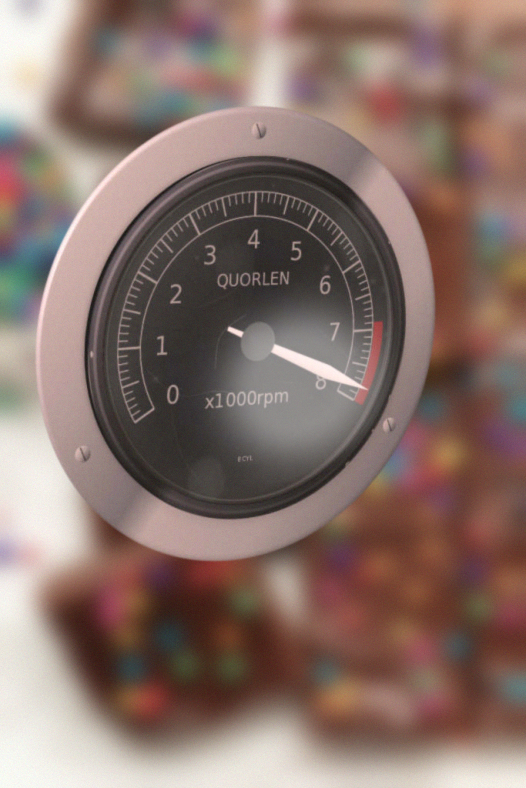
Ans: rpm 7800
